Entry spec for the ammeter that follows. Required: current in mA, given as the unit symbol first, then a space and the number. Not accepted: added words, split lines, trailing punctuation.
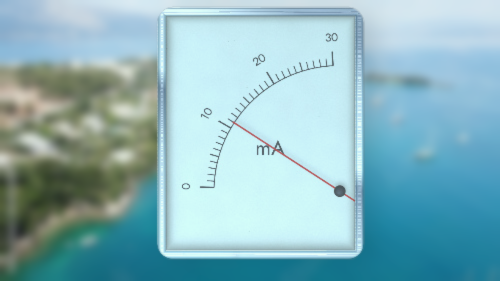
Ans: mA 11
